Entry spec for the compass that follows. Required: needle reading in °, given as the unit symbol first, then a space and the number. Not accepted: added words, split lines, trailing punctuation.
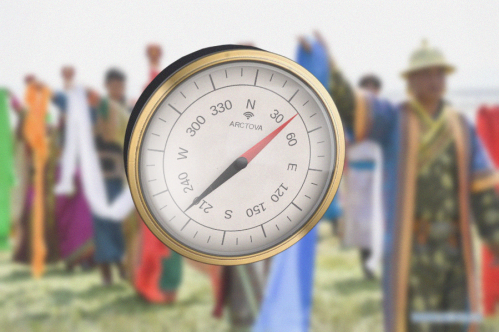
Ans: ° 40
